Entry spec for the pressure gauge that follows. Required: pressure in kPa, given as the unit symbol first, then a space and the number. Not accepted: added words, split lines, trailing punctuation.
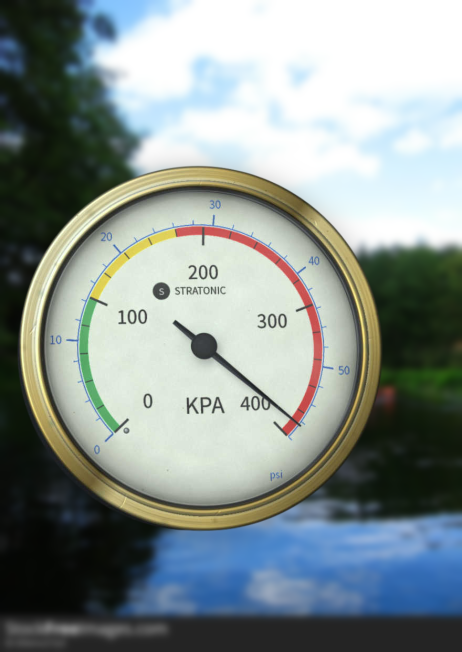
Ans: kPa 390
